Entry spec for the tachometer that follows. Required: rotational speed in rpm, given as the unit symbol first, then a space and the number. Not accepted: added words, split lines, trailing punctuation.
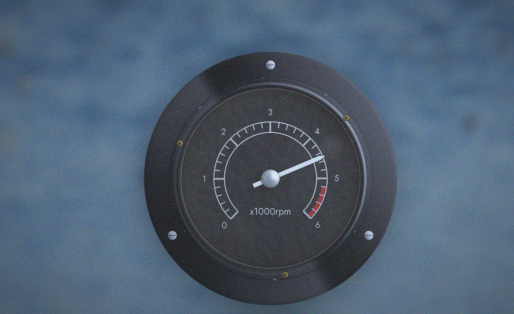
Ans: rpm 4500
